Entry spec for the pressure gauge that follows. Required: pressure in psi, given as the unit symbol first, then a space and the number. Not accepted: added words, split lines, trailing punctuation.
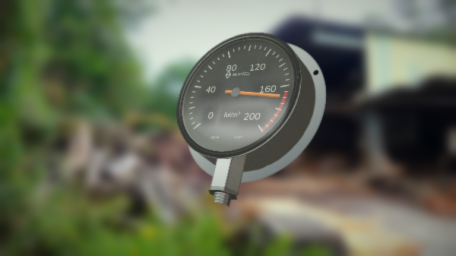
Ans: psi 170
